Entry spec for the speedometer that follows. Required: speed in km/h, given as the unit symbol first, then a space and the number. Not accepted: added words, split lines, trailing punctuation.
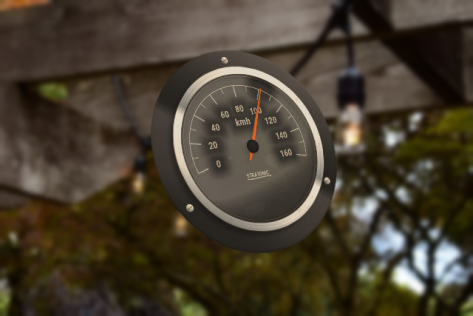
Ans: km/h 100
